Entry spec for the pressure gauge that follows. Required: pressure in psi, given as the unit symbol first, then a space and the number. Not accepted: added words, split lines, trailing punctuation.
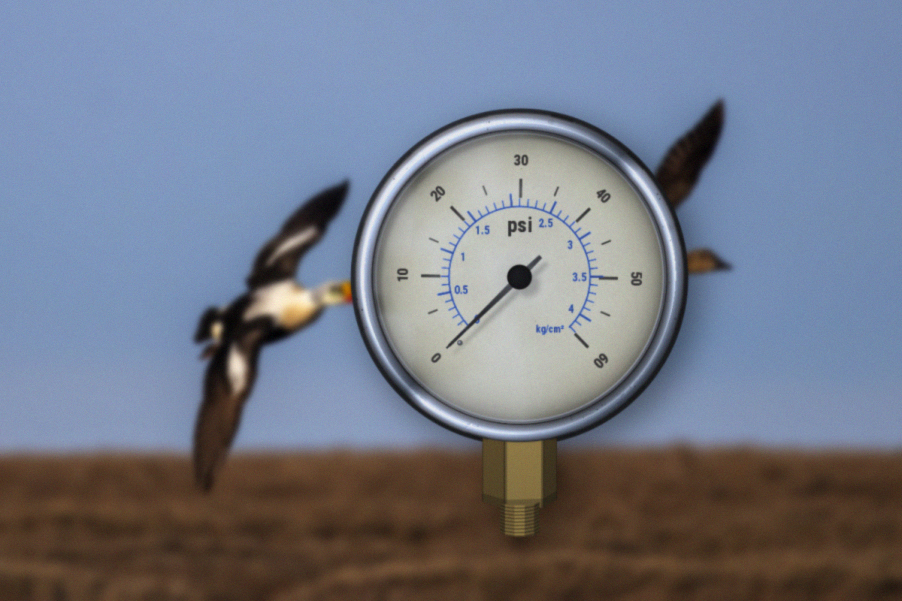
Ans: psi 0
